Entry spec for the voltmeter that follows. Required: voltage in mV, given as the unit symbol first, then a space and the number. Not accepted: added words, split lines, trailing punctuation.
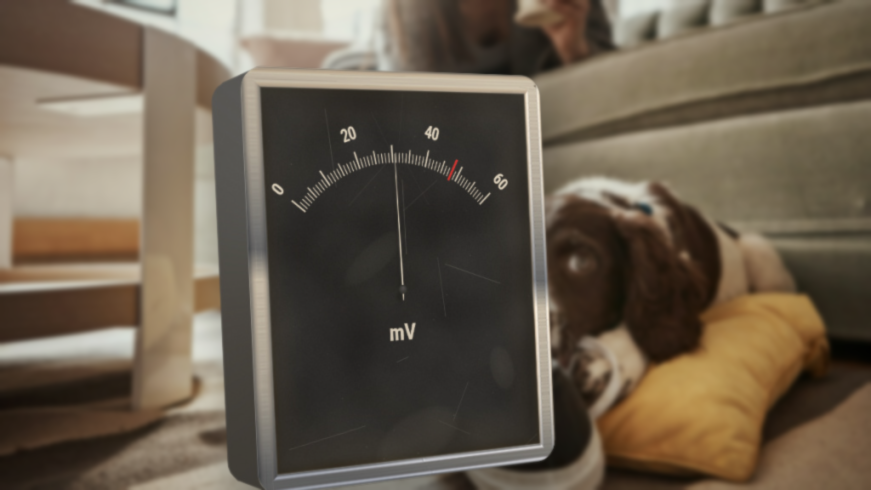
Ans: mV 30
